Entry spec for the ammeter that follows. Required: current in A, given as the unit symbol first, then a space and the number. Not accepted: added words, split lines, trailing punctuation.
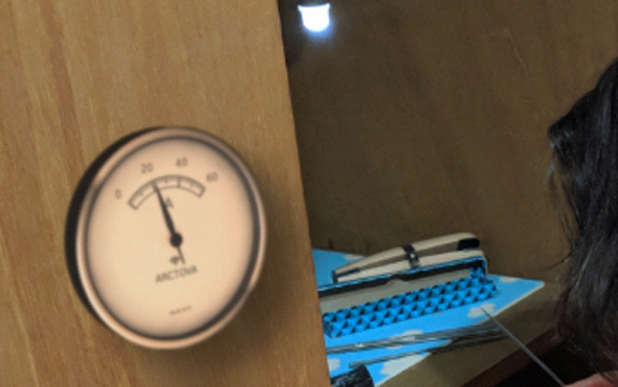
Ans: A 20
